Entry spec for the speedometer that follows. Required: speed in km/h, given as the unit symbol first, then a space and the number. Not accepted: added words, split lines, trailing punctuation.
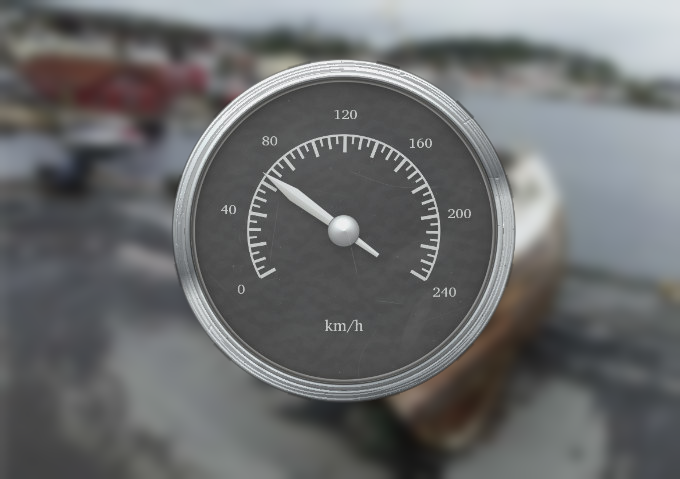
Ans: km/h 65
